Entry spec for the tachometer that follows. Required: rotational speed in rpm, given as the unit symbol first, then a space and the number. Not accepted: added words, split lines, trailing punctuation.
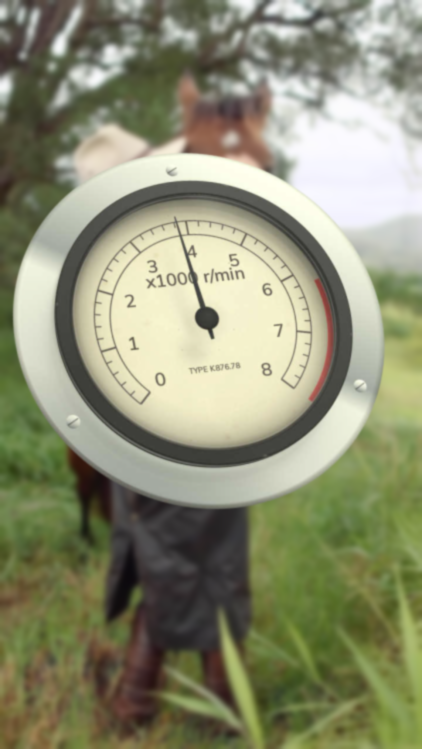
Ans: rpm 3800
